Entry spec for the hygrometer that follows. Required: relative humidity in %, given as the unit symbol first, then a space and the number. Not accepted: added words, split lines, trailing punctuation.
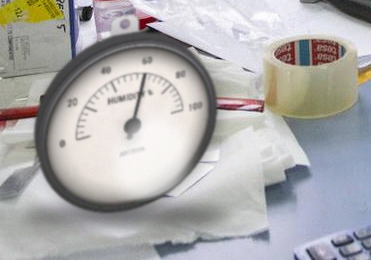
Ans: % 60
